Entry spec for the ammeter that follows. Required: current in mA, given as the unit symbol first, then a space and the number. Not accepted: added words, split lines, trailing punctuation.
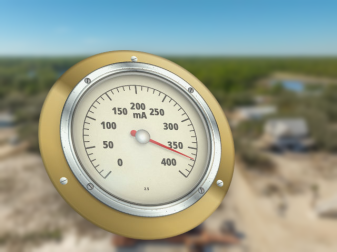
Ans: mA 370
